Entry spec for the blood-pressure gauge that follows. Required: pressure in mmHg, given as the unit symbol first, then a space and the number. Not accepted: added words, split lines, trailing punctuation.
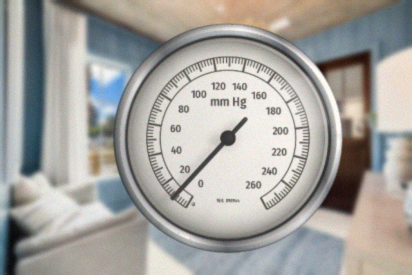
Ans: mmHg 10
